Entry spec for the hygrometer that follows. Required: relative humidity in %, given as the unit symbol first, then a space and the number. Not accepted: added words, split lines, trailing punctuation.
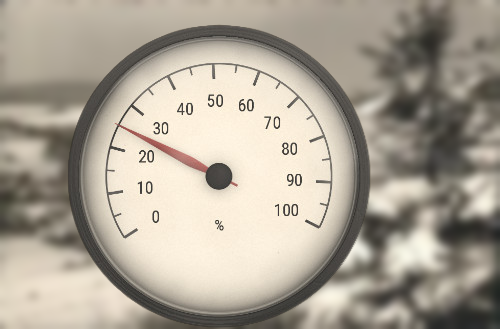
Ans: % 25
